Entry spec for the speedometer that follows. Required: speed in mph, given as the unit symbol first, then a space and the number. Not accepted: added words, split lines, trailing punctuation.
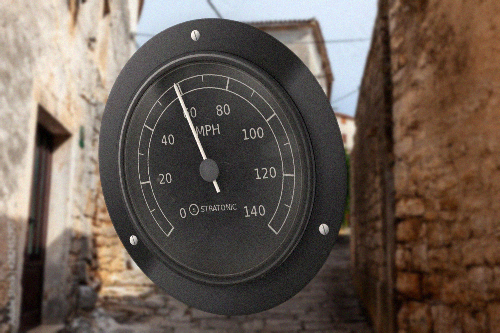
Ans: mph 60
